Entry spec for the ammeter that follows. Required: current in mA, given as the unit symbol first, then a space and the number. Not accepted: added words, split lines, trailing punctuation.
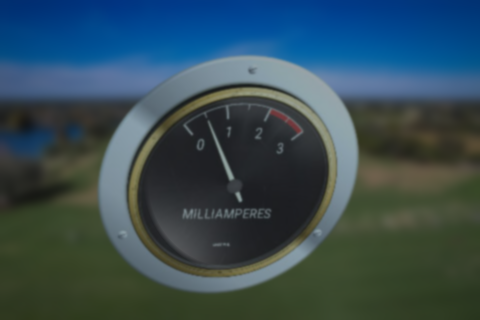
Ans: mA 0.5
